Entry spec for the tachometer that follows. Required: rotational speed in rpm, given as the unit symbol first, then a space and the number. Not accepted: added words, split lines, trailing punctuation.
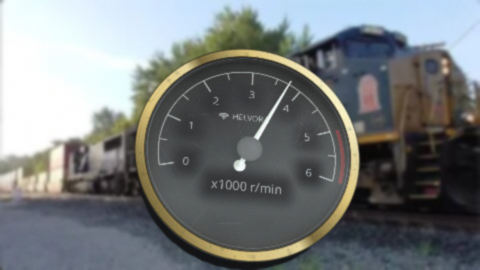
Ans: rpm 3750
